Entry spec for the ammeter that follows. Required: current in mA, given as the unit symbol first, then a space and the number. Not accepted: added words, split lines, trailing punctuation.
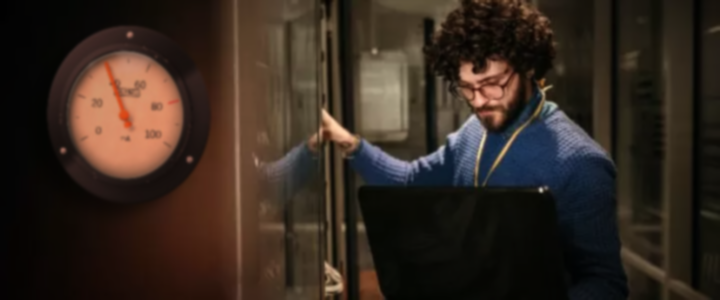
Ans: mA 40
